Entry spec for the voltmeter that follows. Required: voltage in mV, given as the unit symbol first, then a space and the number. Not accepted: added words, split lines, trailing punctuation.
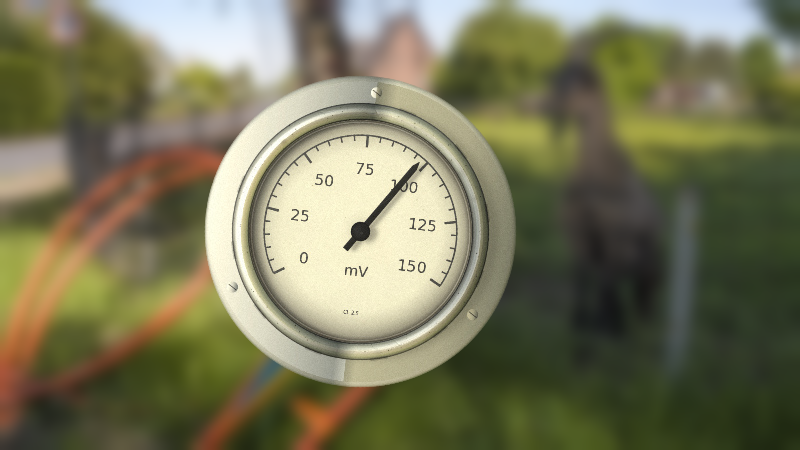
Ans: mV 97.5
